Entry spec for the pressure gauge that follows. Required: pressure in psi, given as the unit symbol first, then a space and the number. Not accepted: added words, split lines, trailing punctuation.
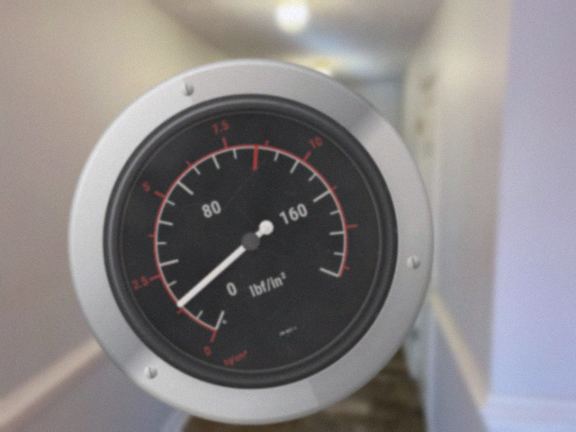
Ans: psi 20
